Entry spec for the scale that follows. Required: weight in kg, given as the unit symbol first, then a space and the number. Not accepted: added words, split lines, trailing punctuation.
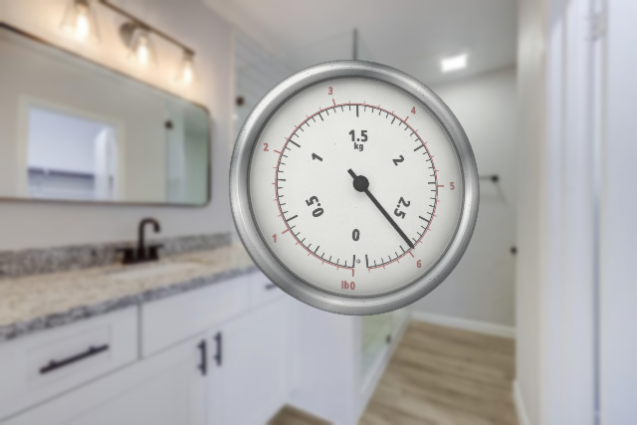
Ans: kg 2.7
